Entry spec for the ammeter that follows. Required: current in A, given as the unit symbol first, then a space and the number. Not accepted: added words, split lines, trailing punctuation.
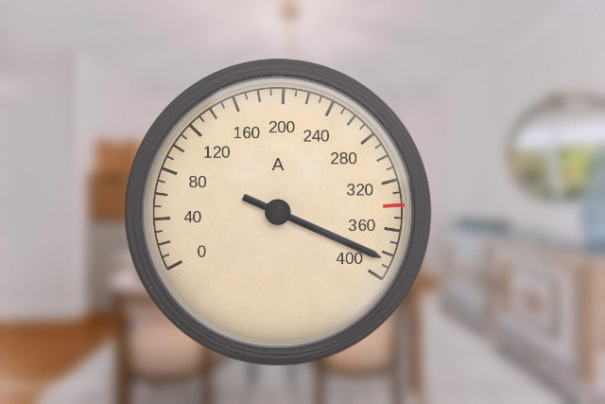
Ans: A 385
